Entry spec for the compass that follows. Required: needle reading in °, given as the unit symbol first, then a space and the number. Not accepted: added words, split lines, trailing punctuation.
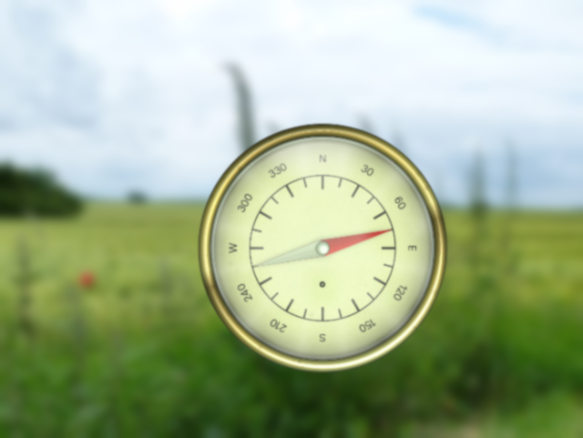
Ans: ° 75
